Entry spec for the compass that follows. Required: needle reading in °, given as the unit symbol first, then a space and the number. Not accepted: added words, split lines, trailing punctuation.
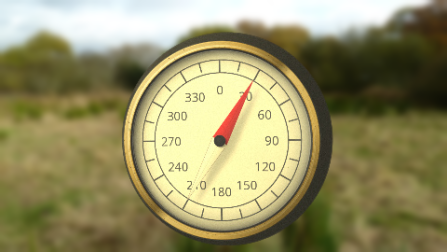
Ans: ° 30
